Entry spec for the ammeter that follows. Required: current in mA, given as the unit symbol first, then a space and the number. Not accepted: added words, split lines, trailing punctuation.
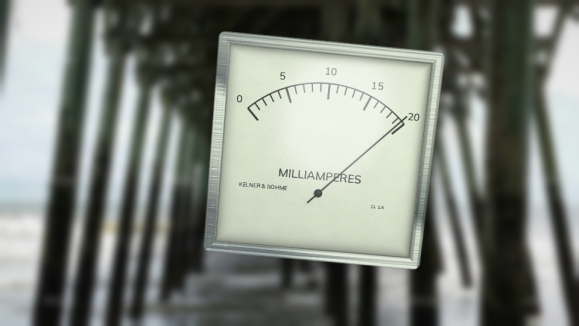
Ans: mA 19.5
